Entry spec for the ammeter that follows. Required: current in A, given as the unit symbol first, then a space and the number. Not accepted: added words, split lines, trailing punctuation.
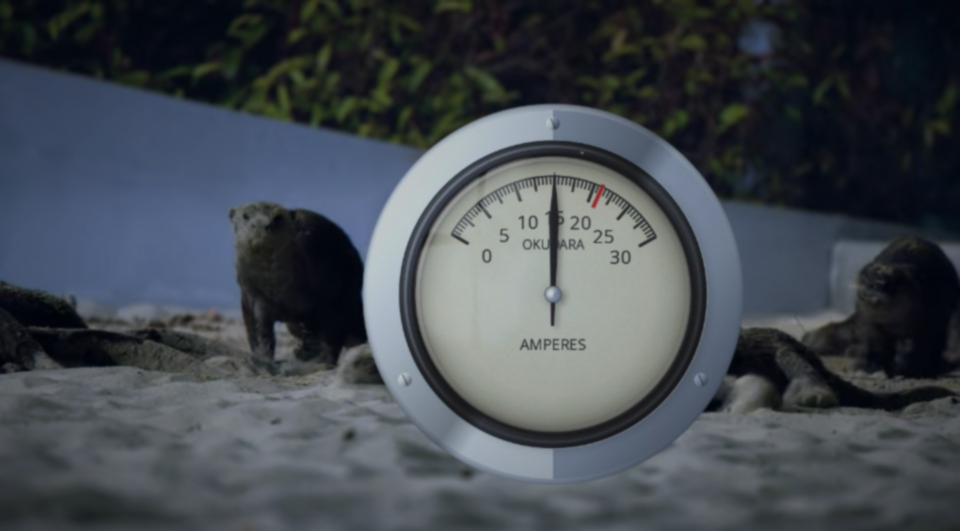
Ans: A 15
